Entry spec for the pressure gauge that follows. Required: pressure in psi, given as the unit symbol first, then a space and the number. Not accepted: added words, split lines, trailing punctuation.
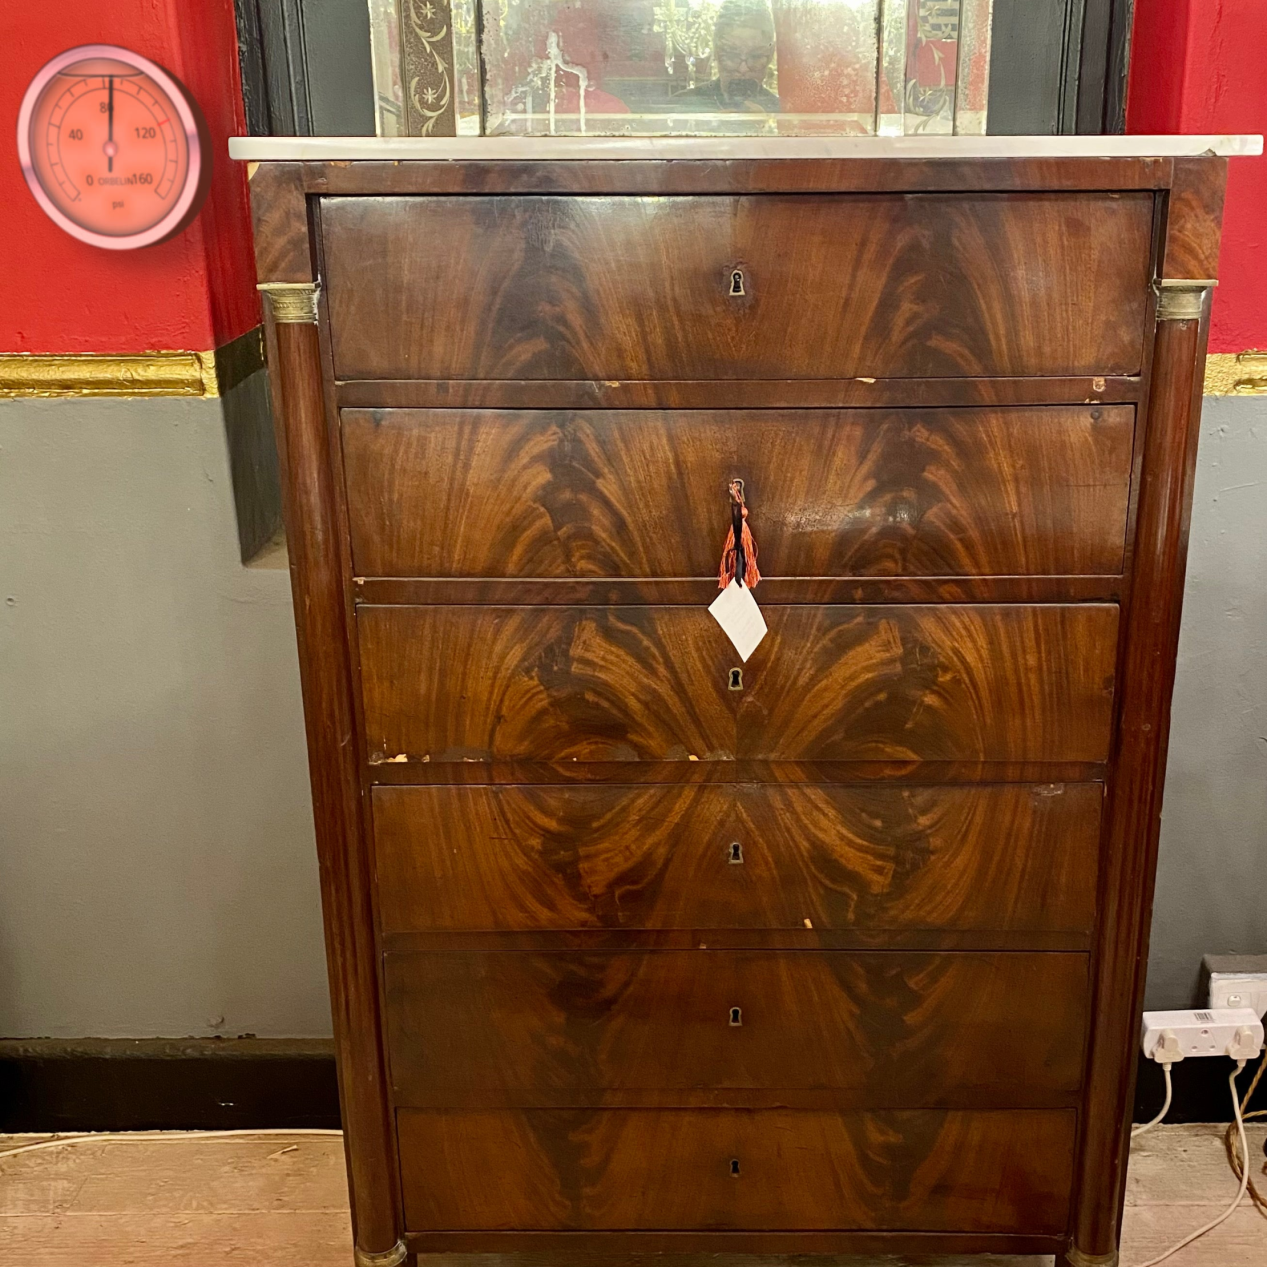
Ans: psi 85
